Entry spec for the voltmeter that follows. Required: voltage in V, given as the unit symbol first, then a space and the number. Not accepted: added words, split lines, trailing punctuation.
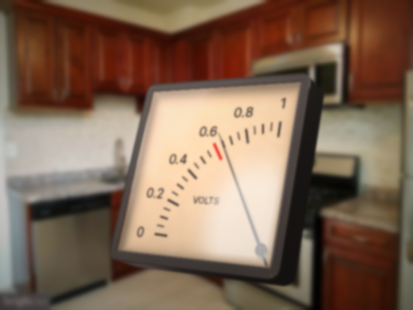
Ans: V 0.65
